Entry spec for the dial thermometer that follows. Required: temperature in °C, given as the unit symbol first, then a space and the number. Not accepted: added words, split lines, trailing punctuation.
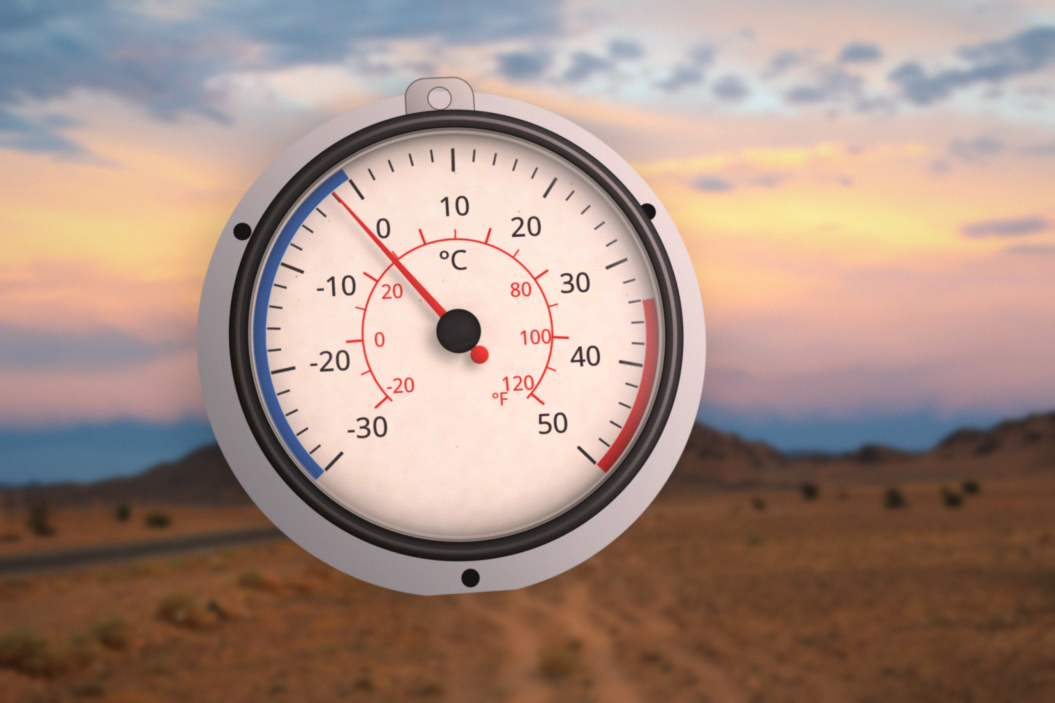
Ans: °C -2
